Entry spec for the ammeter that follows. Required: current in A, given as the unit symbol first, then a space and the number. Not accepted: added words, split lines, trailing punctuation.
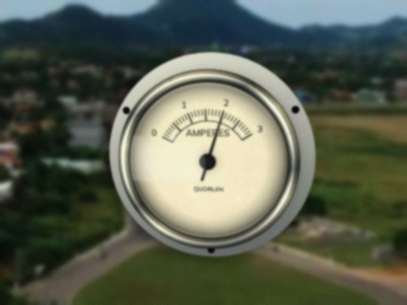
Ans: A 2
